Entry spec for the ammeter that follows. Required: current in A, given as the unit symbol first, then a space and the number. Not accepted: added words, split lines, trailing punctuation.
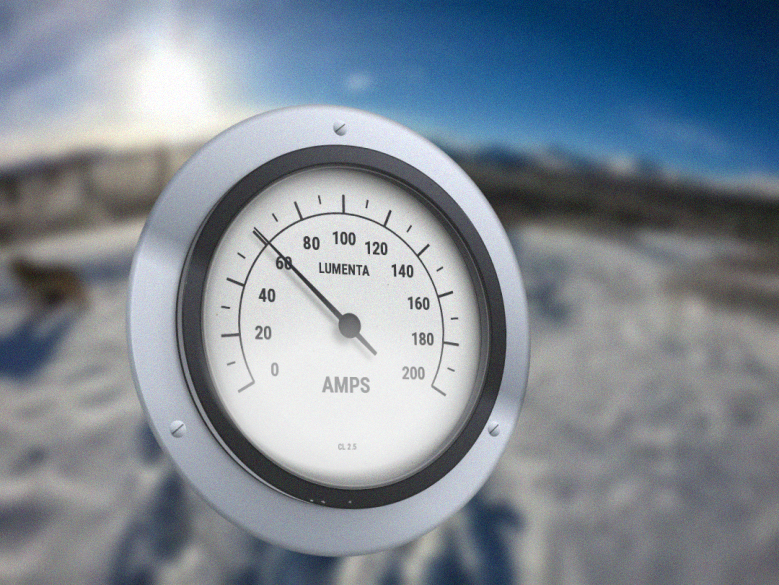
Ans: A 60
